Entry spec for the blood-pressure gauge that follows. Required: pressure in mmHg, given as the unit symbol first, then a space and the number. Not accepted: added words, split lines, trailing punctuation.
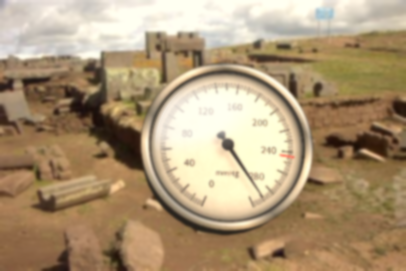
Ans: mmHg 290
